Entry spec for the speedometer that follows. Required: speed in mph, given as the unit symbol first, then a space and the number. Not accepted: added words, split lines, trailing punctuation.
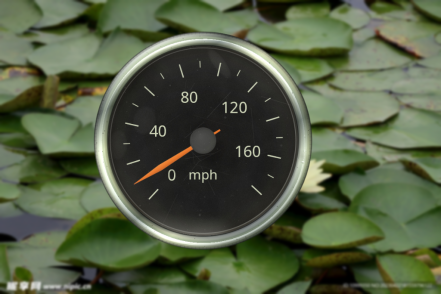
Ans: mph 10
